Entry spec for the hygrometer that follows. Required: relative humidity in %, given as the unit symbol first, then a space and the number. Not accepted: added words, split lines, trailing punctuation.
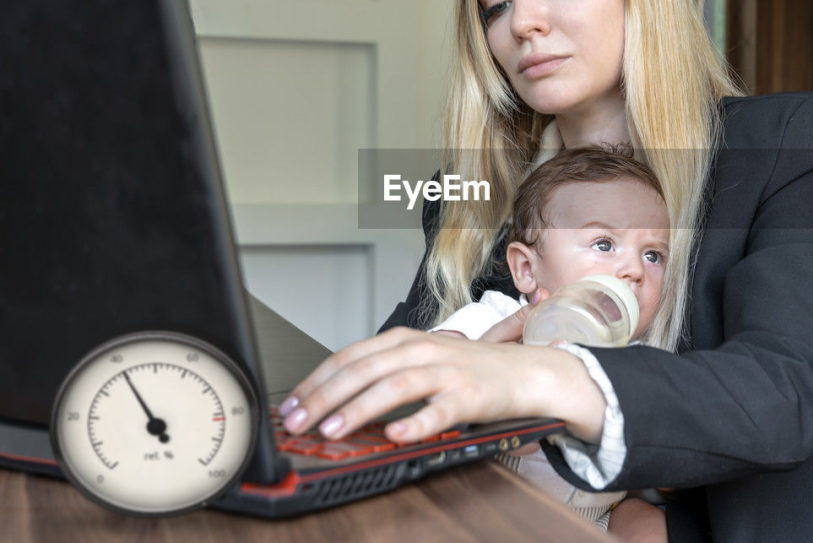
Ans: % 40
